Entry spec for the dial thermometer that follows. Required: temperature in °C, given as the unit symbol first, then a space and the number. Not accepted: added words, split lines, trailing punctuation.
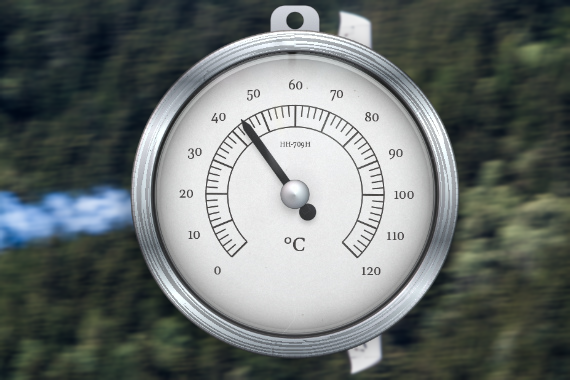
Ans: °C 44
